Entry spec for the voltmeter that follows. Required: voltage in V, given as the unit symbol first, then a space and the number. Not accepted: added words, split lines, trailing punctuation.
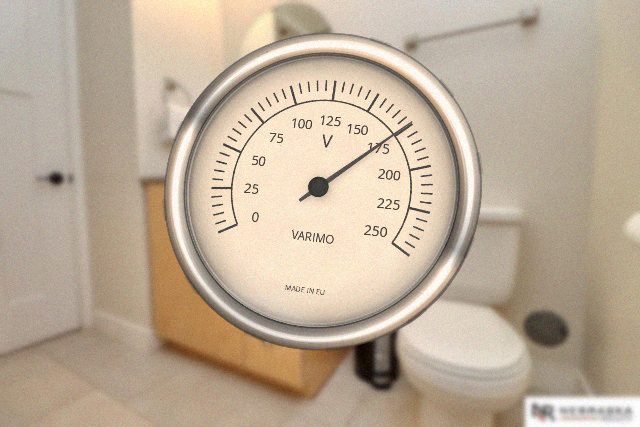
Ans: V 175
